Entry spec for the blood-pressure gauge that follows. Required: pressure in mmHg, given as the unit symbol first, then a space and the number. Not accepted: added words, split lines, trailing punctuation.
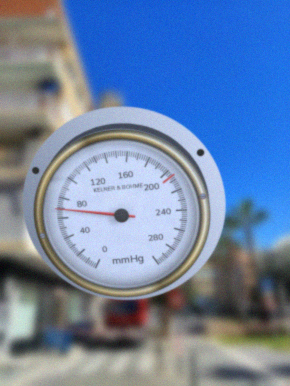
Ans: mmHg 70
